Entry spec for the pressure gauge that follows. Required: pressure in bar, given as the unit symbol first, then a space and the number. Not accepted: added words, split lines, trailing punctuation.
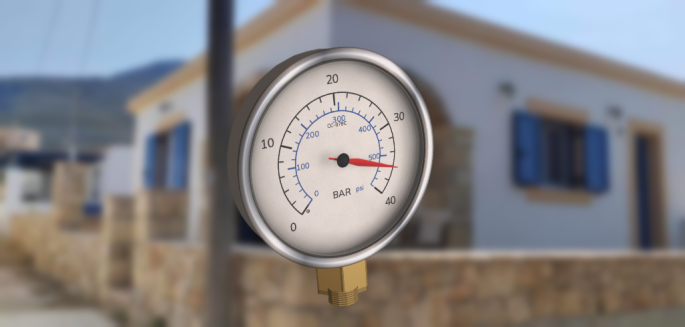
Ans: bar 36
